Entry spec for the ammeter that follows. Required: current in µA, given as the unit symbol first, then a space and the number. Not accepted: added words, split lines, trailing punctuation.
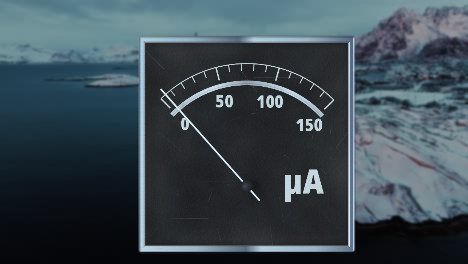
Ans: µA 5
